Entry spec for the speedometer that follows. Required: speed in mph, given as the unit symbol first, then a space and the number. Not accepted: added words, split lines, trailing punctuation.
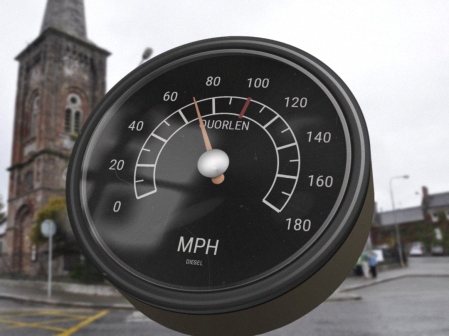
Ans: mph 70
